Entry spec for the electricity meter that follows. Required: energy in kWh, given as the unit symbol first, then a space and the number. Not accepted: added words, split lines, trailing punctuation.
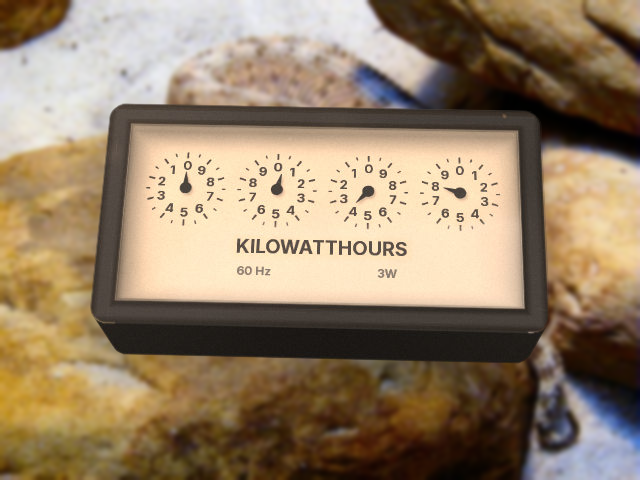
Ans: kWh 38
